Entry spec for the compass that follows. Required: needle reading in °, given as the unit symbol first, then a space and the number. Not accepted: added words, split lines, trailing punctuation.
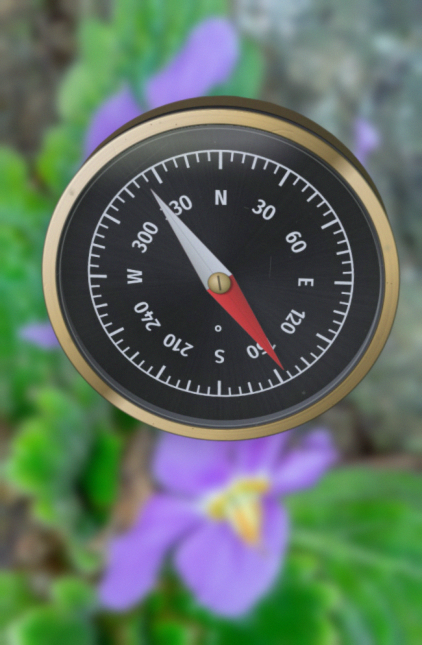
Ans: ° 145
